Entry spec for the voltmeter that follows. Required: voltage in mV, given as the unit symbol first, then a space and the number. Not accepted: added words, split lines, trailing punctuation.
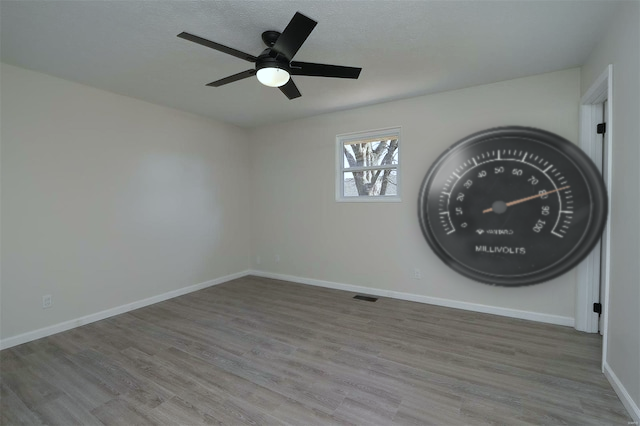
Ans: mV 80
